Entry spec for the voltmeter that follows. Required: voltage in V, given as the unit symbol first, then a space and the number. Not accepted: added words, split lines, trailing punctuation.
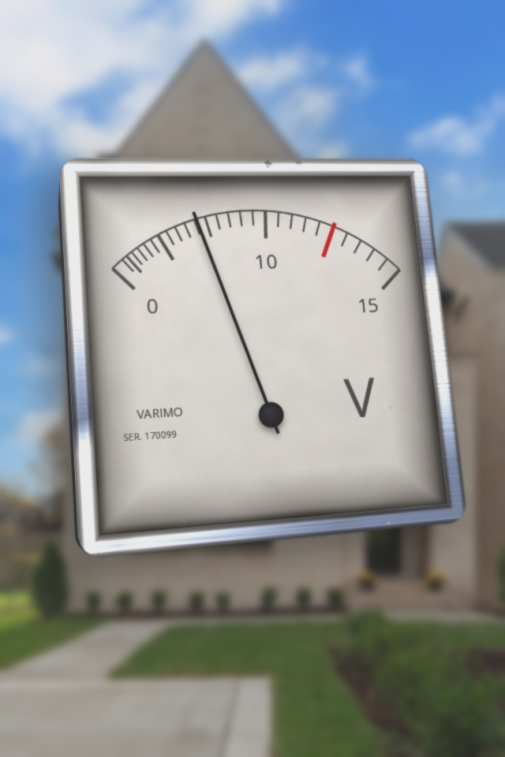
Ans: V 7
